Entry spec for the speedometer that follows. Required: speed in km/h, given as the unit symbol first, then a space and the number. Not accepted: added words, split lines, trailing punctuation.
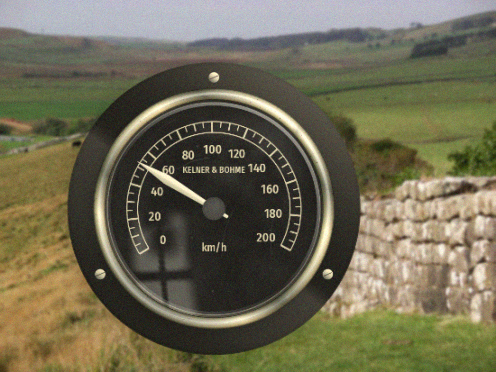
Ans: km/h 52.5
